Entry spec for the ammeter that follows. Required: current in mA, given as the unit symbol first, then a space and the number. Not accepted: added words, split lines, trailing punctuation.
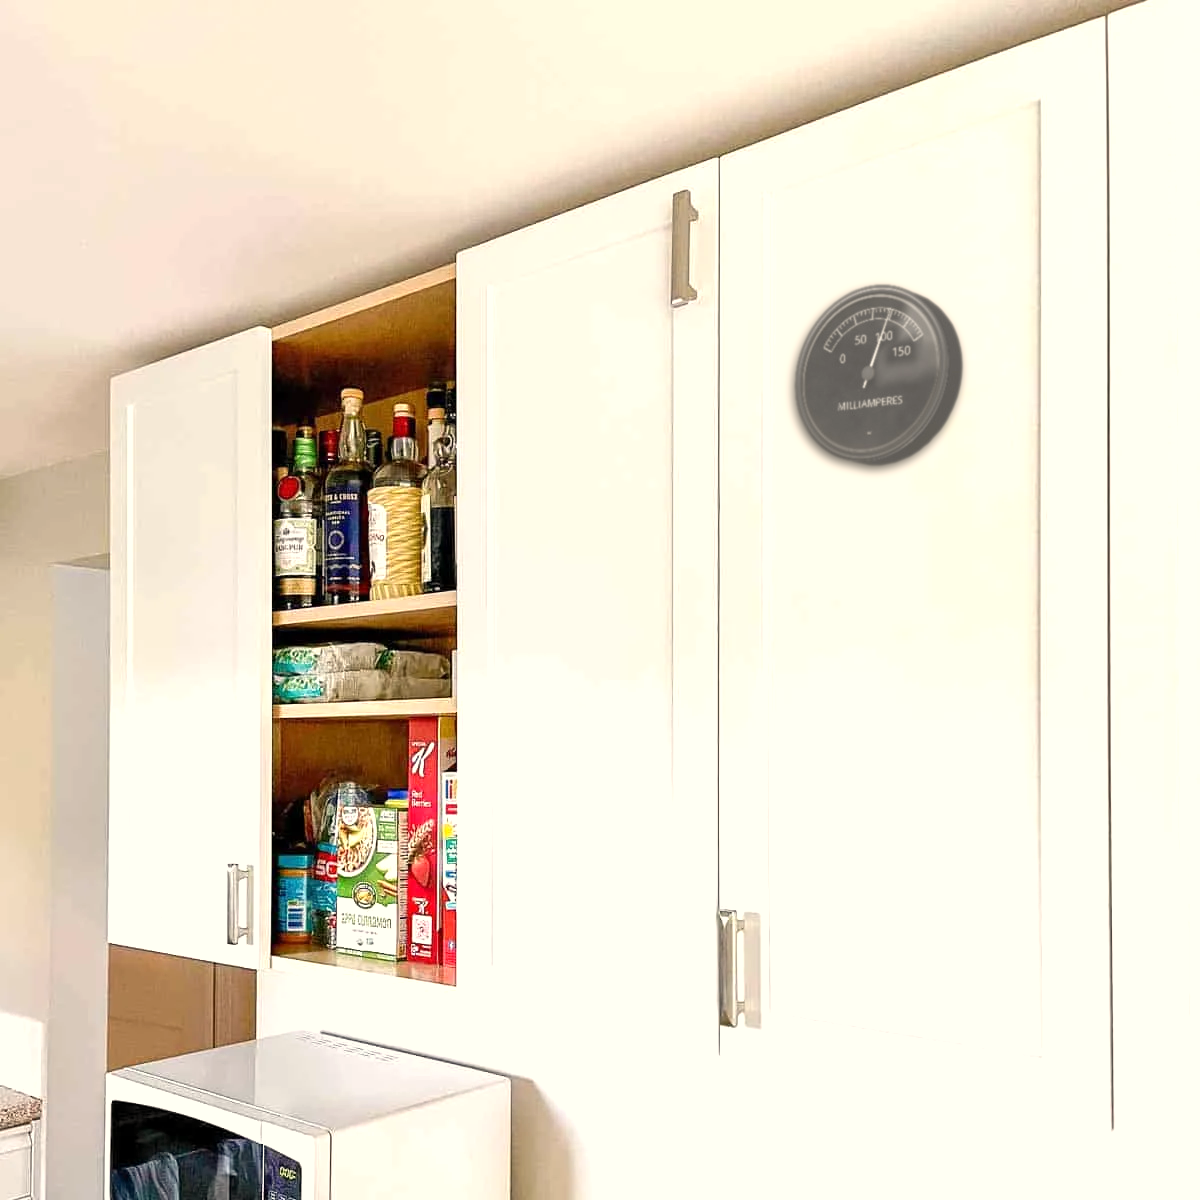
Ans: mA 100
